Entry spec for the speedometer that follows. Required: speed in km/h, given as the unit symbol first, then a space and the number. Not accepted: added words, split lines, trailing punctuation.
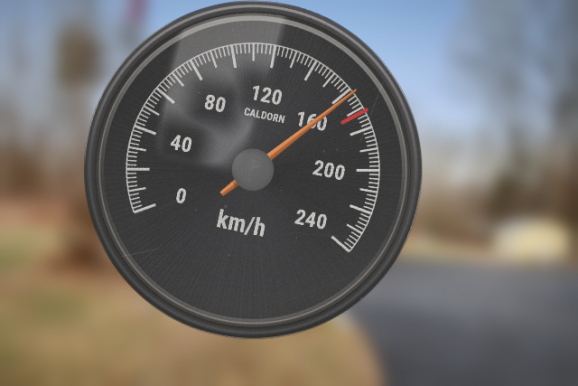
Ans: km/h 162
